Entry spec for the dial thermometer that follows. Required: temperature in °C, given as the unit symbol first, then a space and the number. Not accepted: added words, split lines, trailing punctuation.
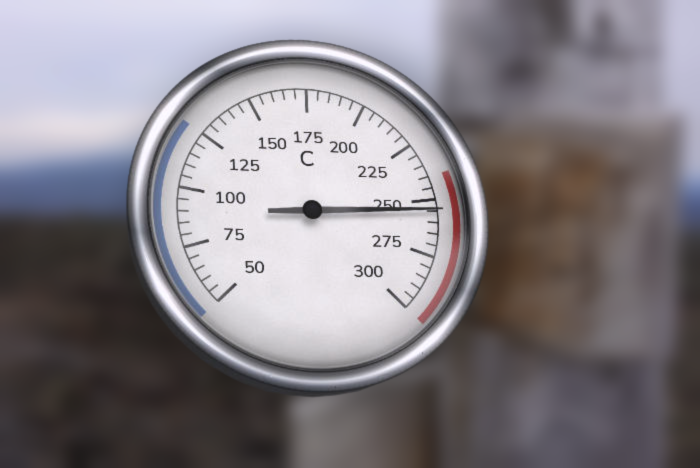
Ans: °C 255
